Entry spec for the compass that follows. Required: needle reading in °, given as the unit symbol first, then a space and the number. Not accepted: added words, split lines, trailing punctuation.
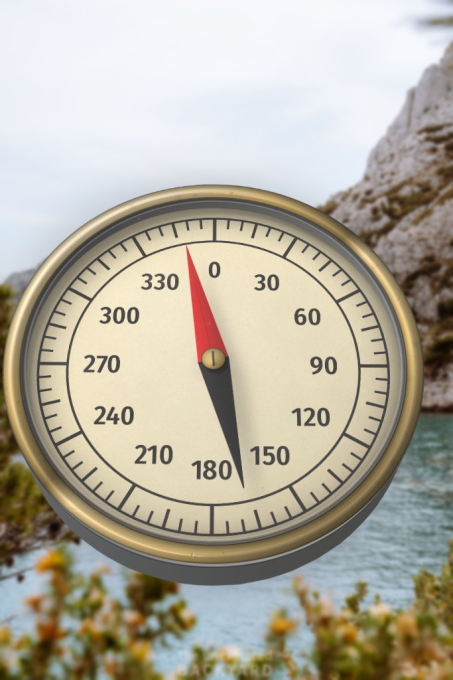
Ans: ° 347.5
